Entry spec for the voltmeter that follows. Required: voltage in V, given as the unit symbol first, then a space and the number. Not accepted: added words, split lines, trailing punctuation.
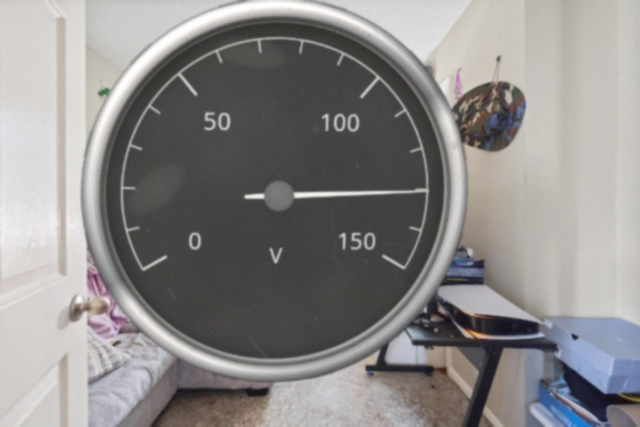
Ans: V 130
